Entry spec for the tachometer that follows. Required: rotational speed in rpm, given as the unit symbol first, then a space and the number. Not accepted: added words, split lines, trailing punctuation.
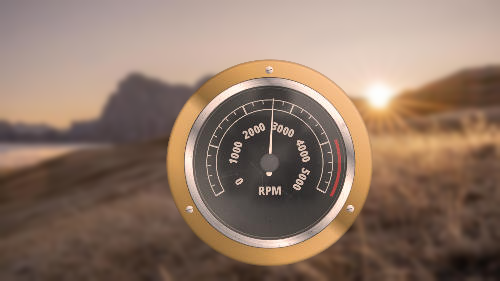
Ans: rpm 2600
